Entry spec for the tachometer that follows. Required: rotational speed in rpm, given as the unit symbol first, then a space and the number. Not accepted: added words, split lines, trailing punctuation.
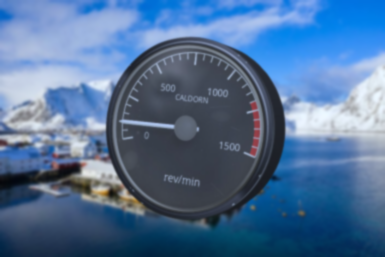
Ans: rpm 100
